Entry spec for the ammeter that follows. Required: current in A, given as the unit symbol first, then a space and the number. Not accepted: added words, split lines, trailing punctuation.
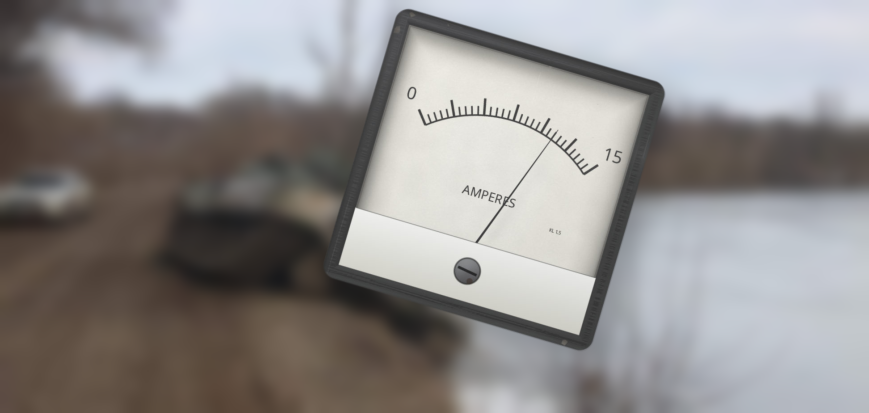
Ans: A 11
